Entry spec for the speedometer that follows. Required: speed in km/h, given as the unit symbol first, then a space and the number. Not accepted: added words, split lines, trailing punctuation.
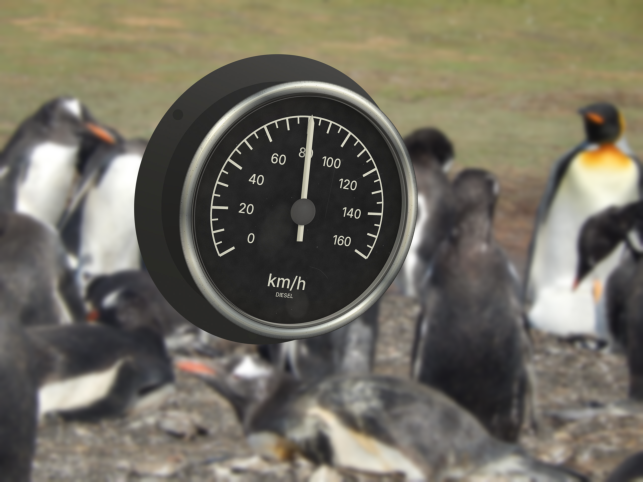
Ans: km/h 80
